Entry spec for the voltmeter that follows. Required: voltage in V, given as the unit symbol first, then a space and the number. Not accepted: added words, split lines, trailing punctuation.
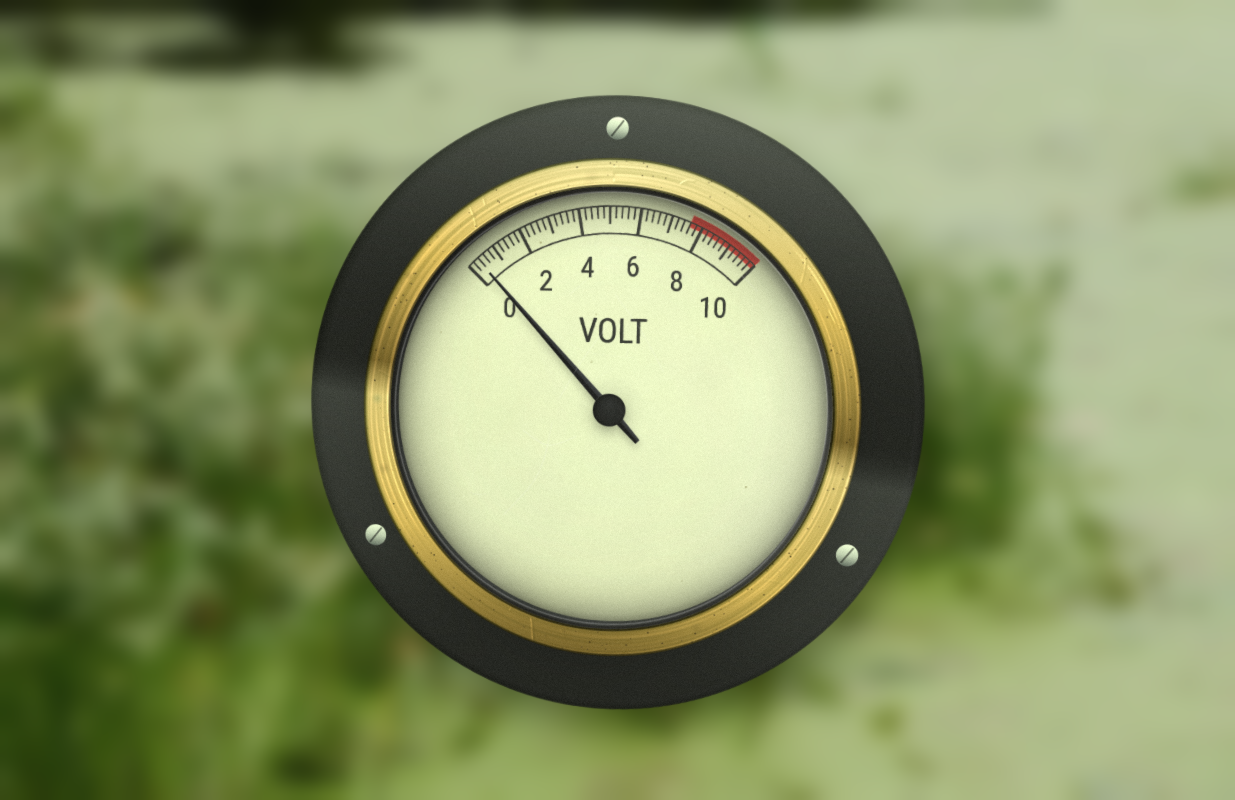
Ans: V 0.4
